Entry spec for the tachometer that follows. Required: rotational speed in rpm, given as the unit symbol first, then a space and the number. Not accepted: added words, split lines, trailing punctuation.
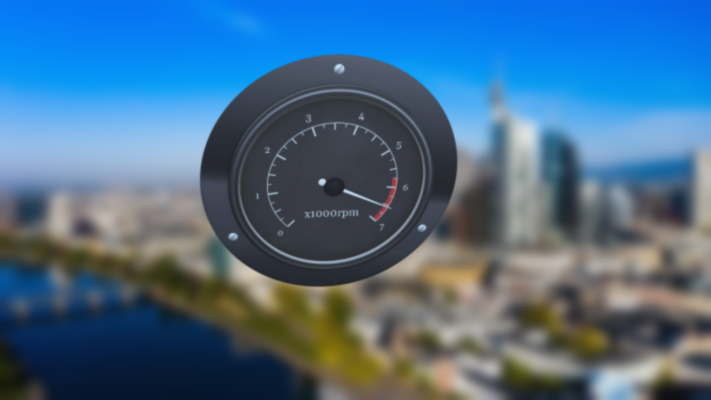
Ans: rpm 6500
